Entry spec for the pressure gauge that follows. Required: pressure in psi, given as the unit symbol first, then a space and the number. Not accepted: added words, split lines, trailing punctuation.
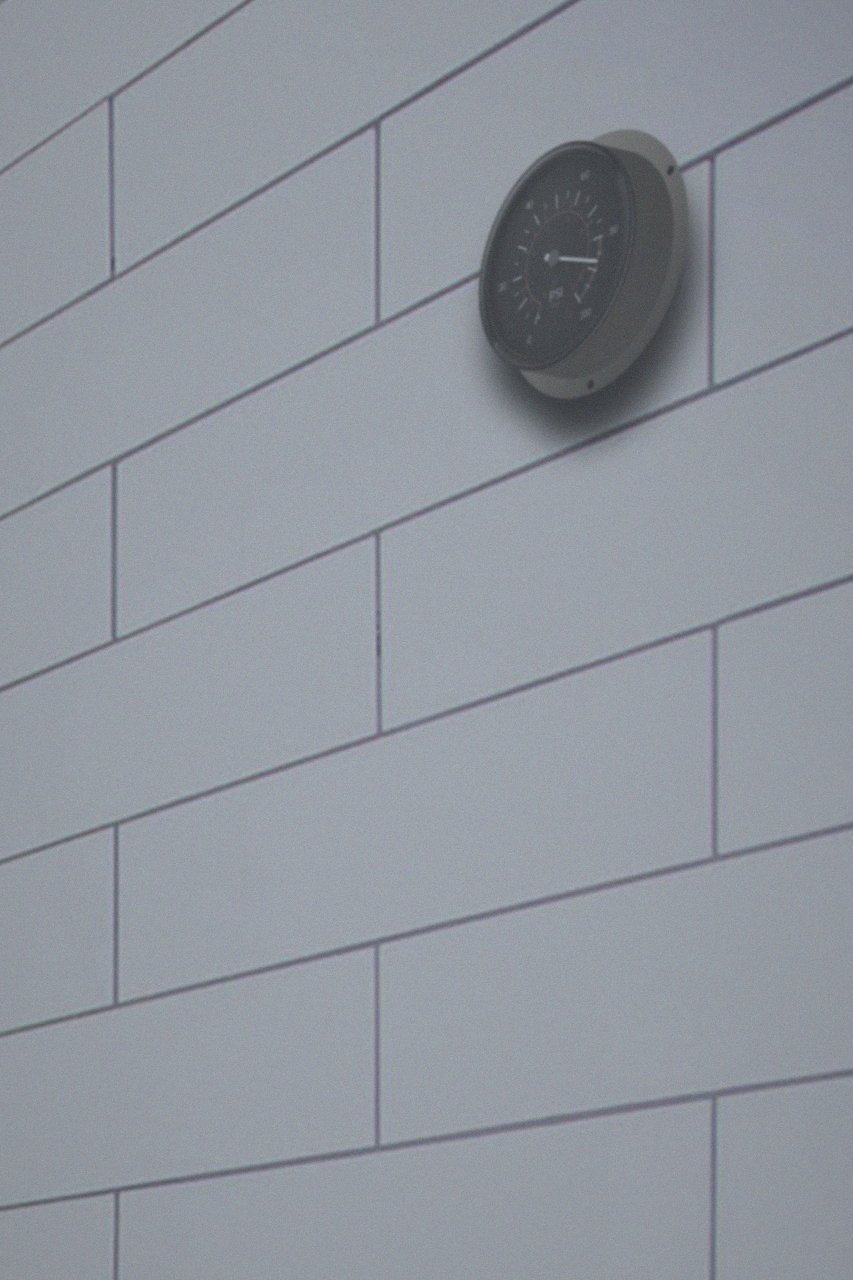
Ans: psi 87.5
